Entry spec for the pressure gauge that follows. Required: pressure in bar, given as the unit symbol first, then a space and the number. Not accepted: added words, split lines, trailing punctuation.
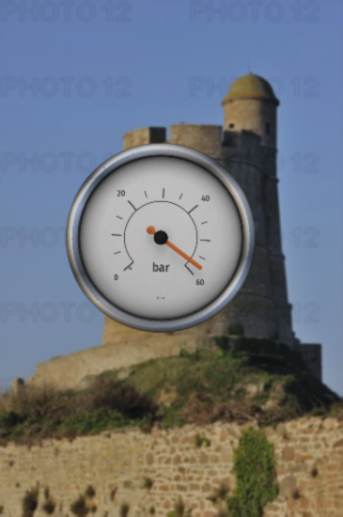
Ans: bar 57.5
